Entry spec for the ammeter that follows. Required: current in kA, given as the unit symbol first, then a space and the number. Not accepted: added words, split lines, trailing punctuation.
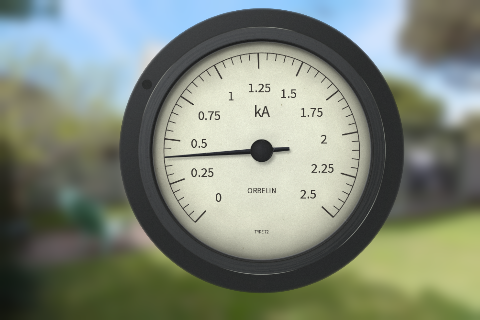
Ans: kA 0.4
